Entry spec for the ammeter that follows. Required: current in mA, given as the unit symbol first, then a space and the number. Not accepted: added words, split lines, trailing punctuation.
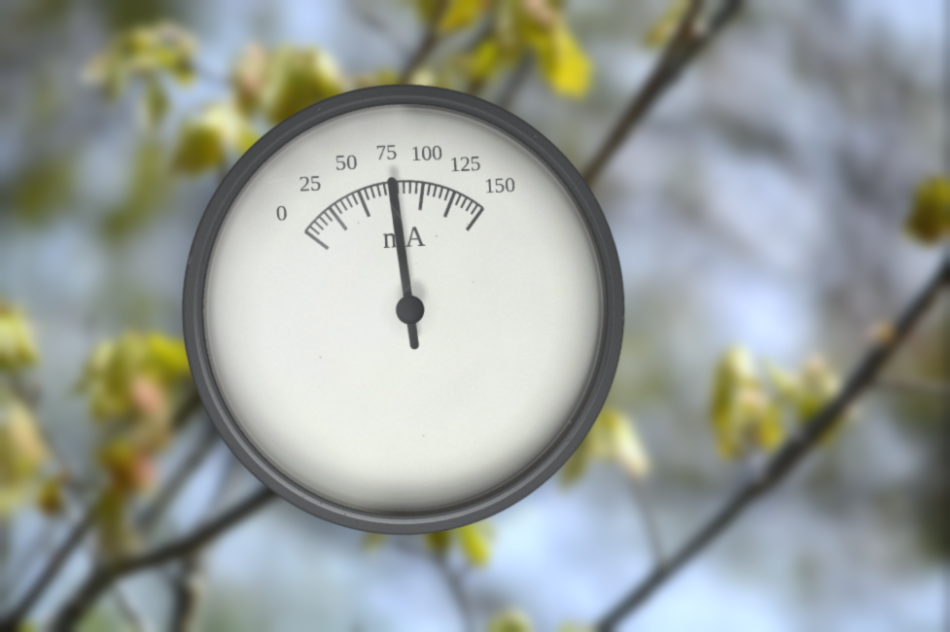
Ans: mA 75
